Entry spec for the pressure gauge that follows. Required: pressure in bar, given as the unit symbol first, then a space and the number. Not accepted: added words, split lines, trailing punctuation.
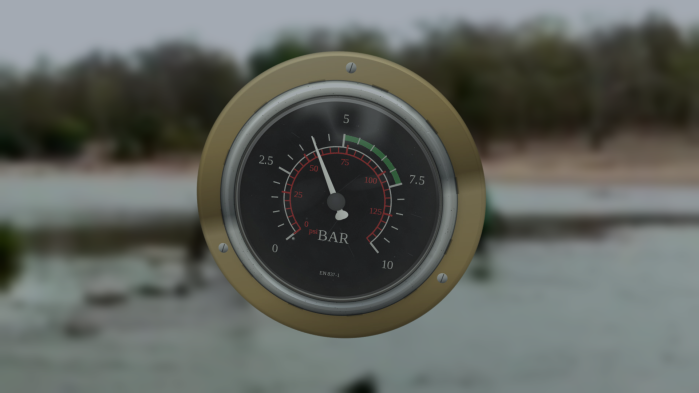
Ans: bar 4
